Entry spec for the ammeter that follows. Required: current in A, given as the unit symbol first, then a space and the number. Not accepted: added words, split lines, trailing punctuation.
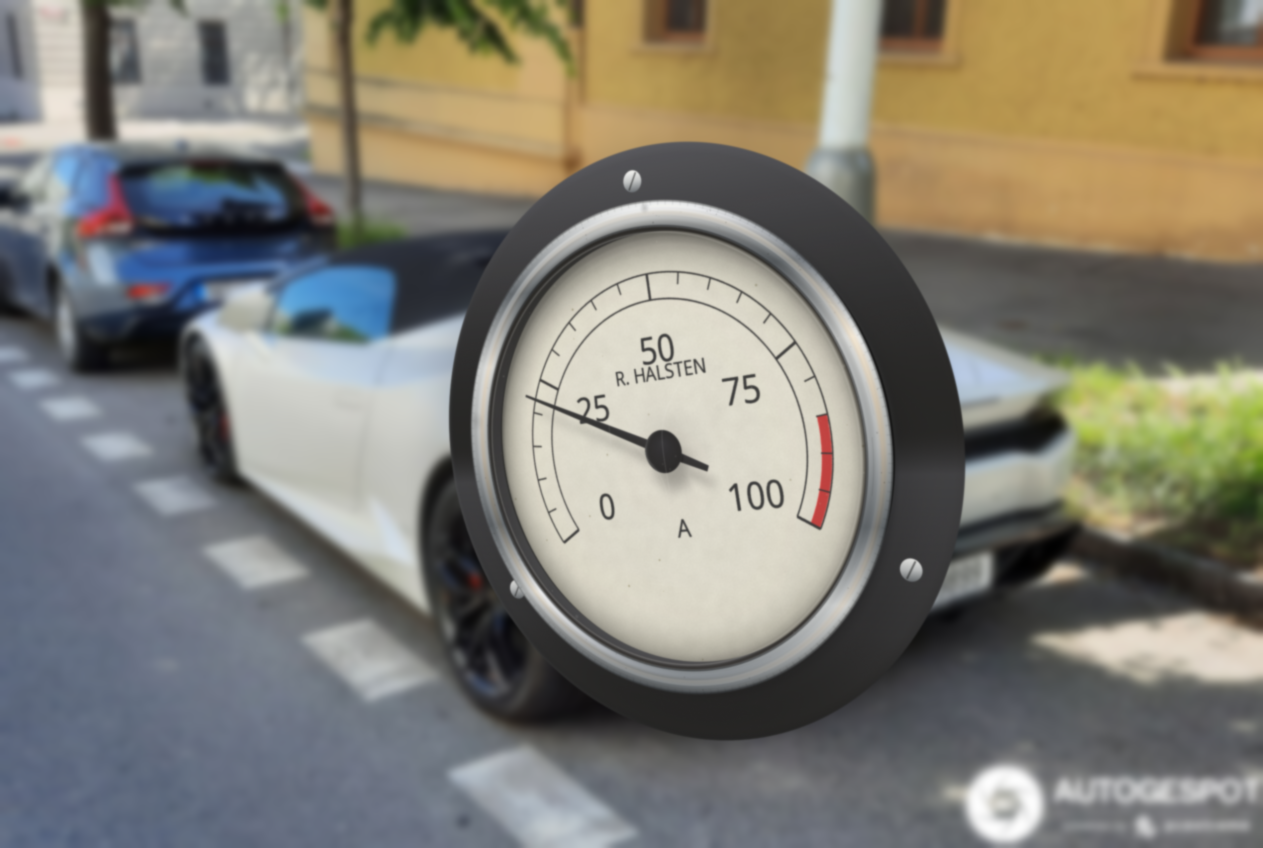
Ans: A 22.5
